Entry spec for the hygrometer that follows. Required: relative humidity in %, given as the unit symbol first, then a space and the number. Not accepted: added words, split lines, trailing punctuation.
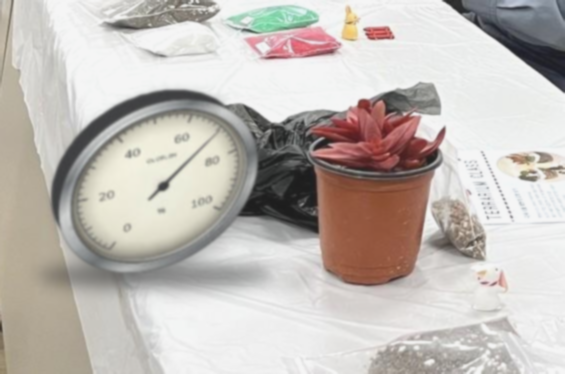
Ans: % 70
